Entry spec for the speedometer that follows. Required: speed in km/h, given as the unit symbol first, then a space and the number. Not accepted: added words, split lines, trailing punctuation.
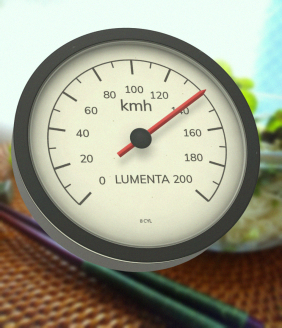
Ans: km/h 140
